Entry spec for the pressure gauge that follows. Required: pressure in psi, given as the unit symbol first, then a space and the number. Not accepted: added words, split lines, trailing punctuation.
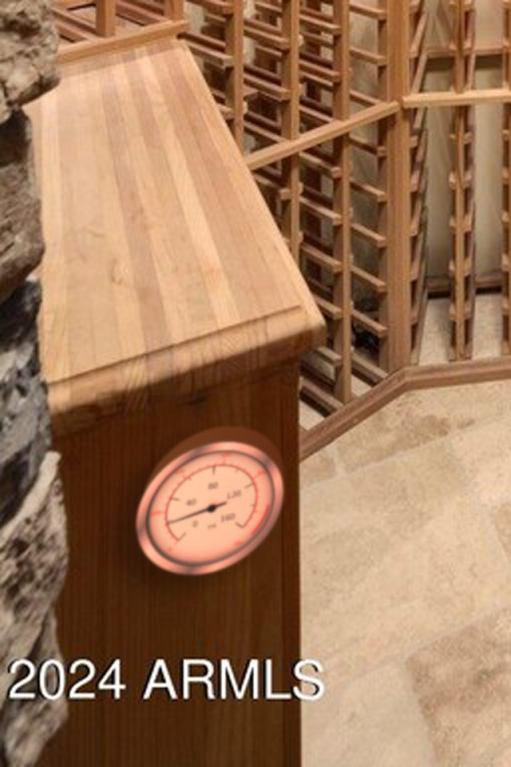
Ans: psi 20
